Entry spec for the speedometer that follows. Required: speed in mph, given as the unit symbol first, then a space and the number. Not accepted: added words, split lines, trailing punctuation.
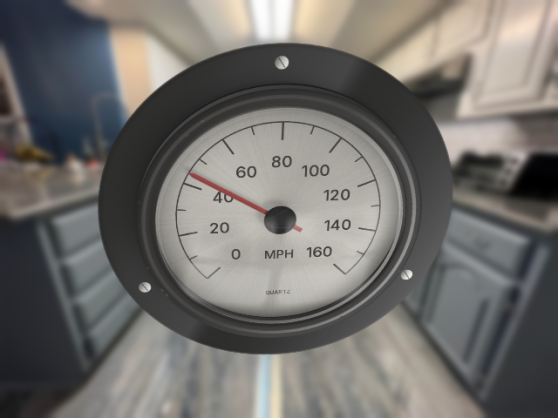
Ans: mph 45
